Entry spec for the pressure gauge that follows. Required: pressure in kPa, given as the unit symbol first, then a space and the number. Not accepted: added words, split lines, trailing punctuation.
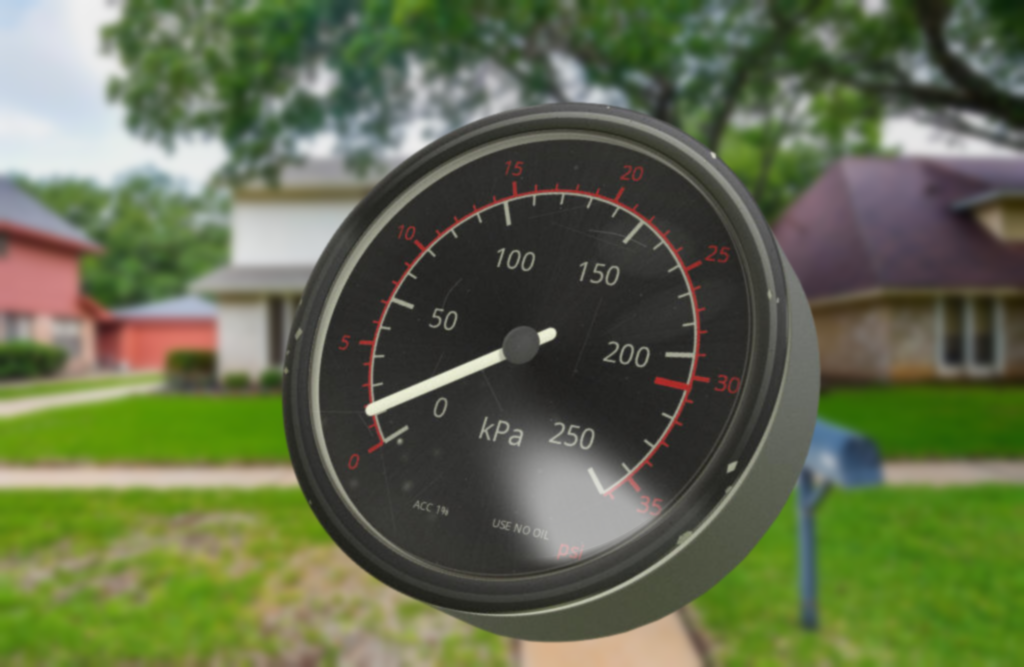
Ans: kPa 10
